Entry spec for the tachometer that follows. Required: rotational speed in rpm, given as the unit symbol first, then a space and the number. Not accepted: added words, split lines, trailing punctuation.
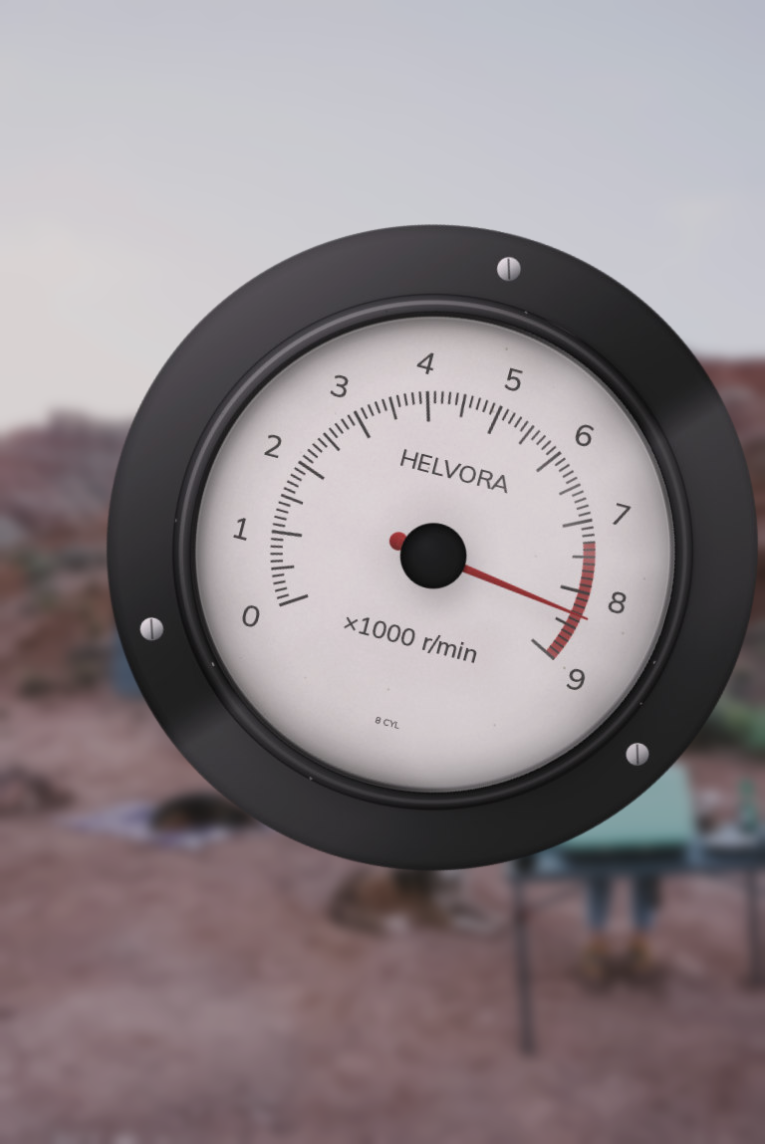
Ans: rpm 8300
